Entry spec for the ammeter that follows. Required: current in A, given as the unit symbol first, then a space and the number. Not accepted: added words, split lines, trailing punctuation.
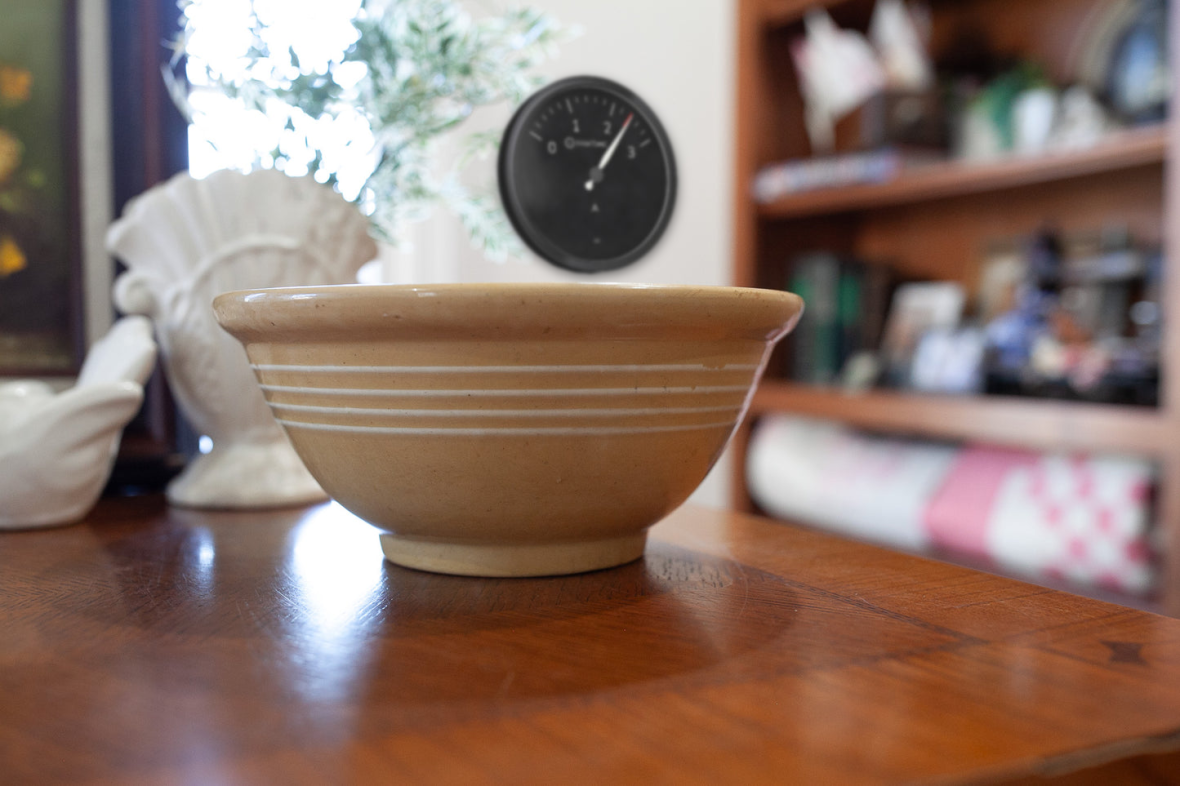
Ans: A 2.4
